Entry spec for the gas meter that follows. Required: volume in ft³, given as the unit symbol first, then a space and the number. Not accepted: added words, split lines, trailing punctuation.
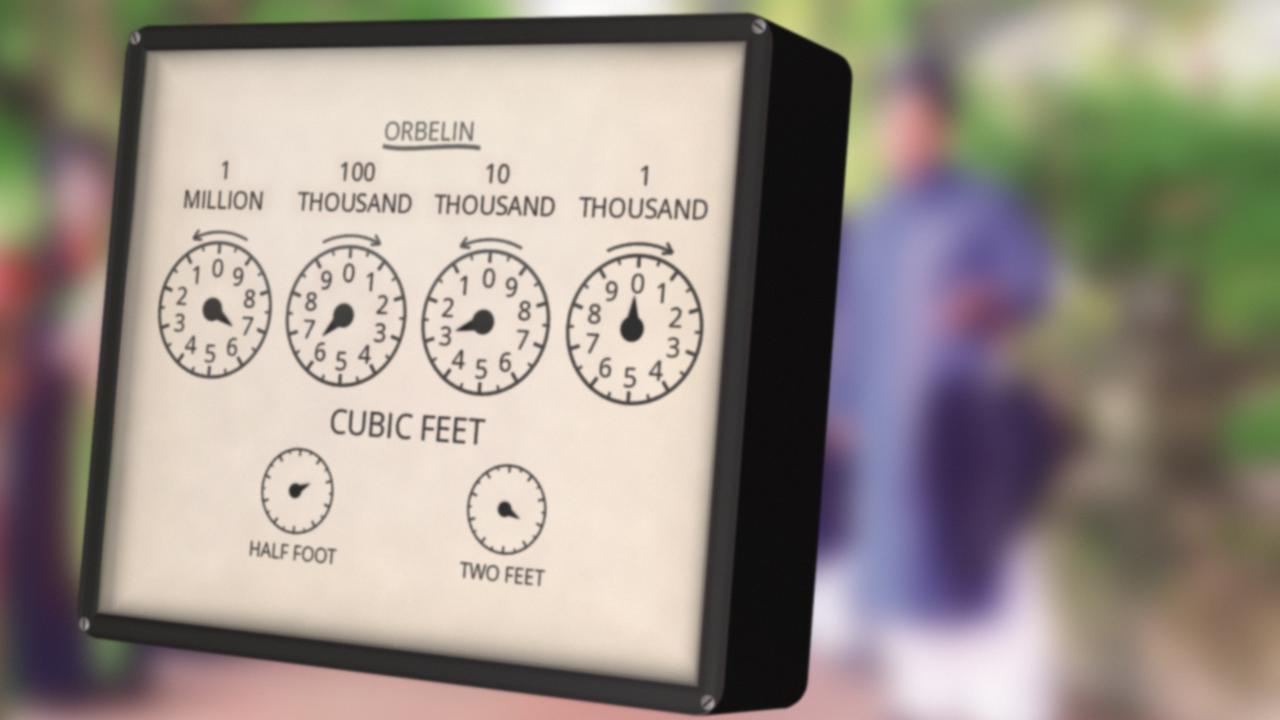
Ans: ft³ 663000
